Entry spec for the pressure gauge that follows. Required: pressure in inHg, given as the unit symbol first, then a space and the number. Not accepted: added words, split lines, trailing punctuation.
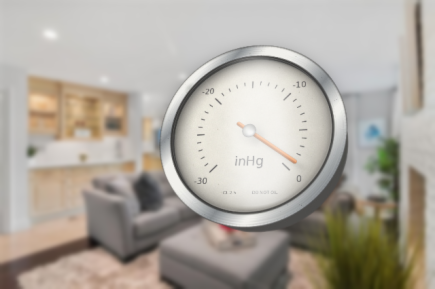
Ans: inHg -1
